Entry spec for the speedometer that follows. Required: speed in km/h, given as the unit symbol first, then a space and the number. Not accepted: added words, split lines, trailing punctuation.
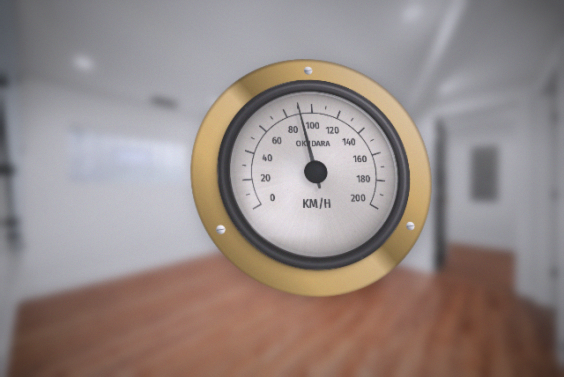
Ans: km/h 90
